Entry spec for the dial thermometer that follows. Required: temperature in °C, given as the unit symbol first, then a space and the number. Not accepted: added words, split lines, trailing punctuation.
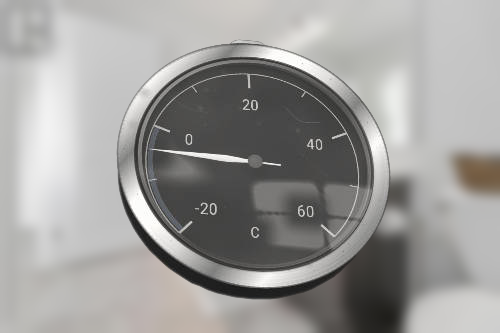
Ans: °C -5
